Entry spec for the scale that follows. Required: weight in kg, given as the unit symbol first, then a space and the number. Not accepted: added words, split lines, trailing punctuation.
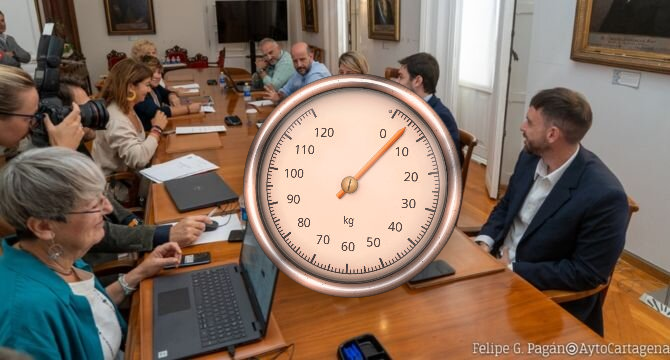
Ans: kg 5
